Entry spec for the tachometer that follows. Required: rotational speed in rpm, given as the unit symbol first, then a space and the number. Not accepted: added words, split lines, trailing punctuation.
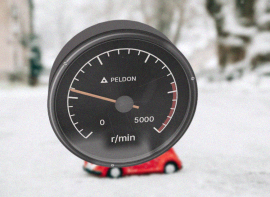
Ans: rpm 1200
